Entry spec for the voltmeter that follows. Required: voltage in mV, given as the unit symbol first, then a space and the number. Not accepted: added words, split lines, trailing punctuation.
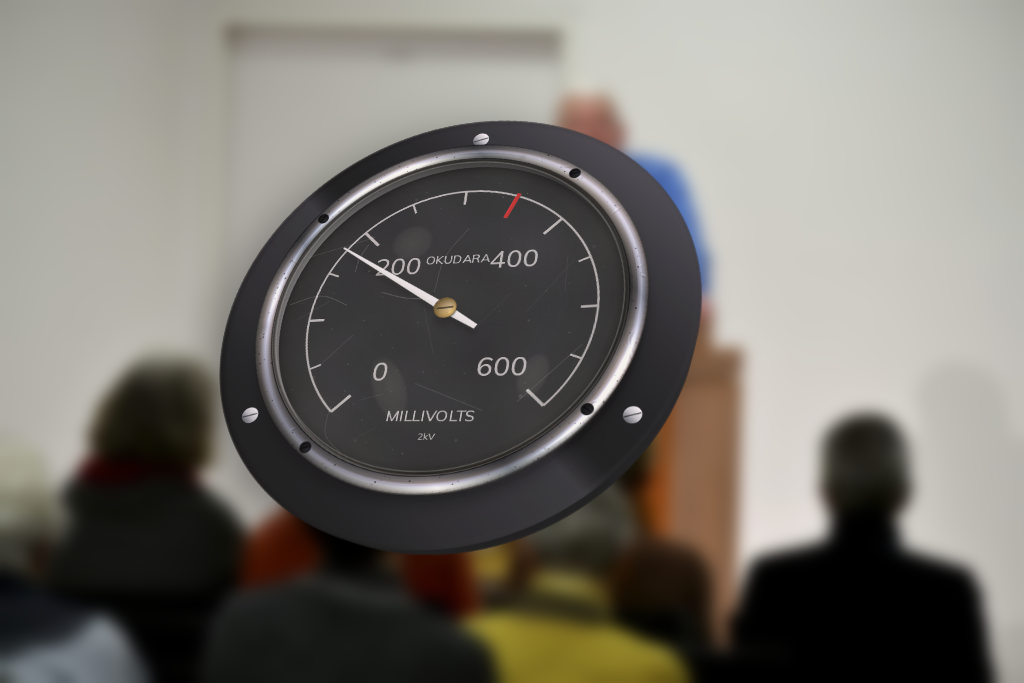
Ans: mV 175
